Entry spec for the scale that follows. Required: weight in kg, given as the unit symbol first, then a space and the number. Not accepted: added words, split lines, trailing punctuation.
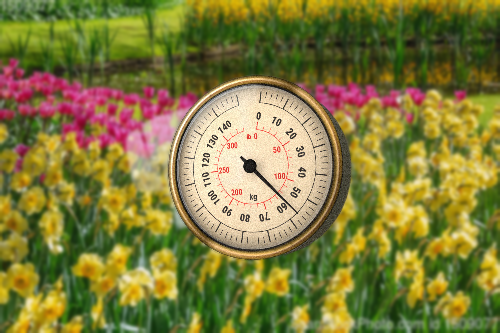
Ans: kg 56
